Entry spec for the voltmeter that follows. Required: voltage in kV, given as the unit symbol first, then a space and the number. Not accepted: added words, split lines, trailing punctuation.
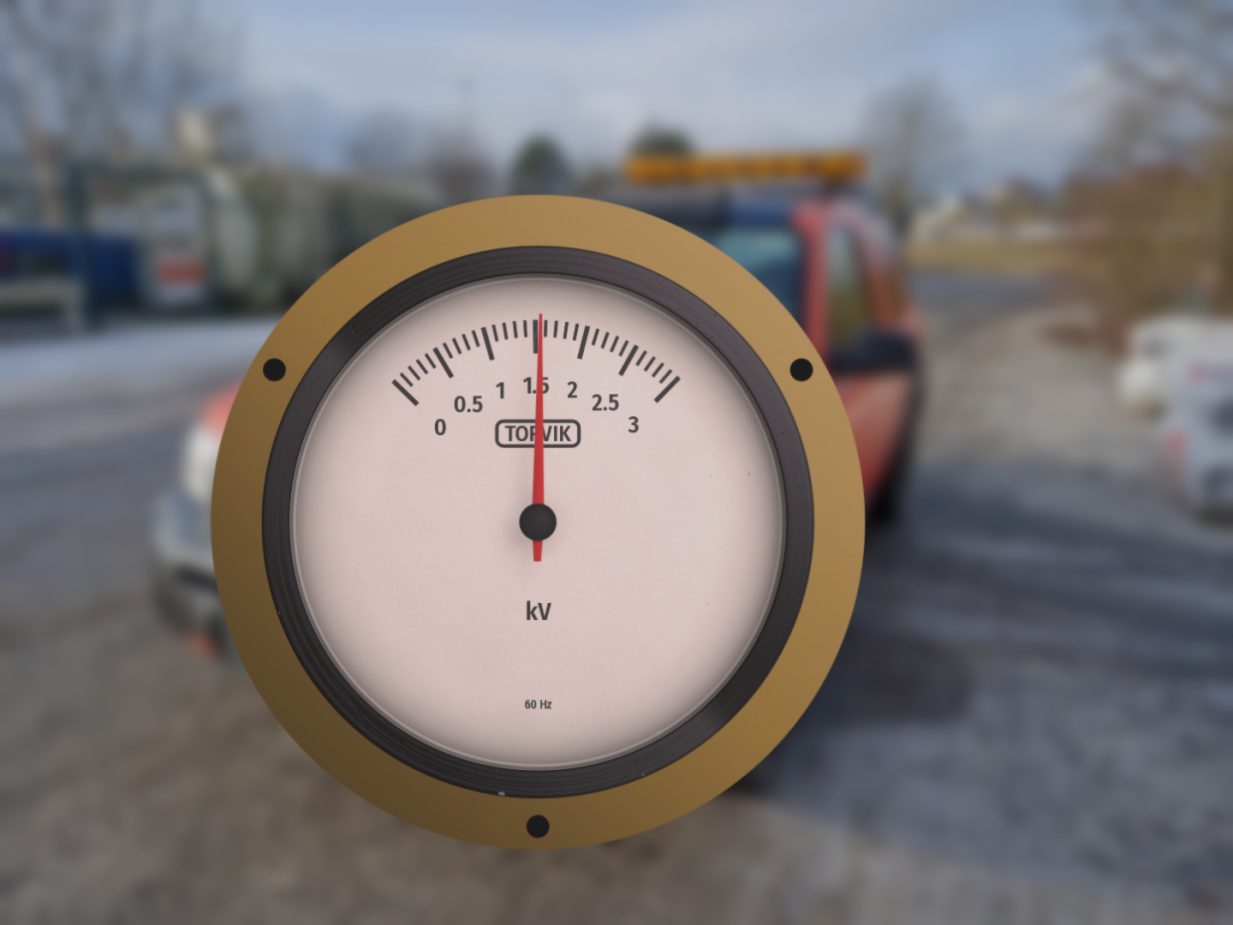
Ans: kV 1.55
